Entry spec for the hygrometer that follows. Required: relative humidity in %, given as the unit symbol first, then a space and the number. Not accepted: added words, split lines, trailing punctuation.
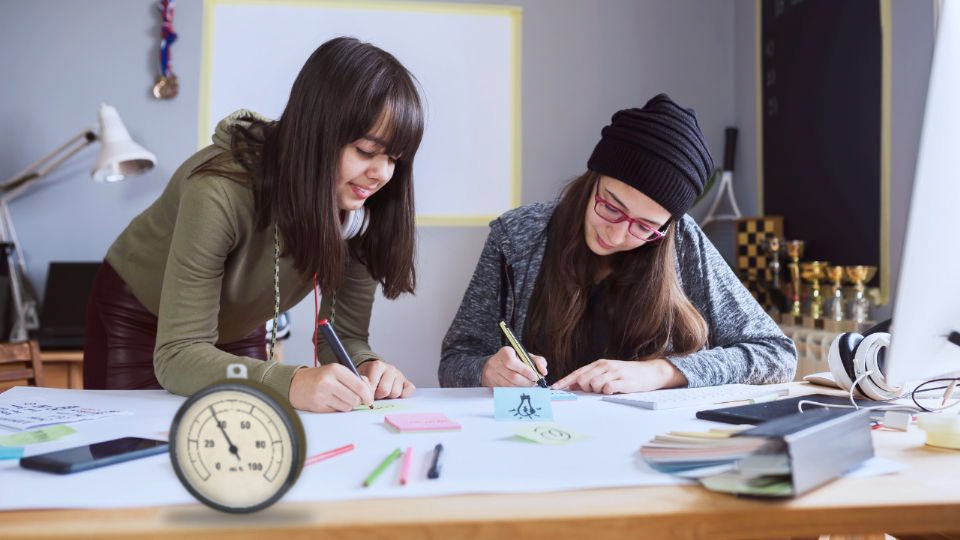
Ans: % 40
